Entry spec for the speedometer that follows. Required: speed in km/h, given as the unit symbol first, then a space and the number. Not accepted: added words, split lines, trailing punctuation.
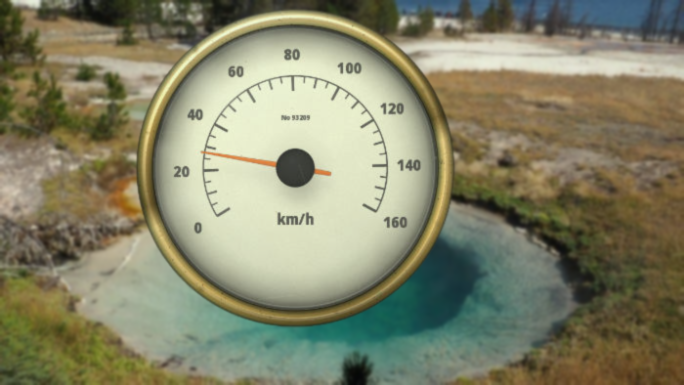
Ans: km/h 27.5
